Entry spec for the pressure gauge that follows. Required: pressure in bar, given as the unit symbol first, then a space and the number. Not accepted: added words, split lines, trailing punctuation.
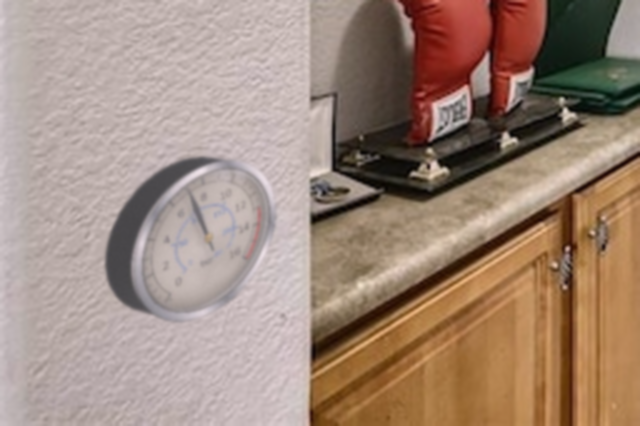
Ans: bar 7
